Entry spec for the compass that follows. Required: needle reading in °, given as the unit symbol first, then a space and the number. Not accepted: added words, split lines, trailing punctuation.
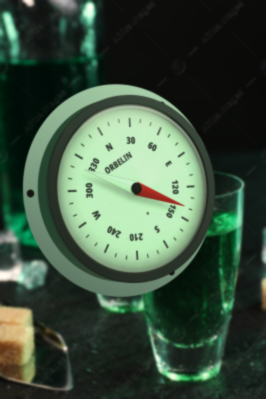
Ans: ° 140
